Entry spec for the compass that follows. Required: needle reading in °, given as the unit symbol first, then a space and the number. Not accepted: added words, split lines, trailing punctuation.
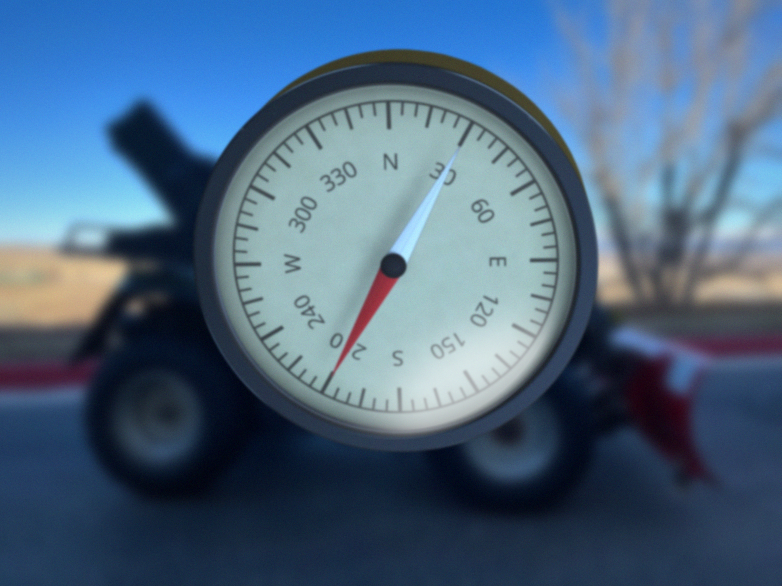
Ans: ° 210
